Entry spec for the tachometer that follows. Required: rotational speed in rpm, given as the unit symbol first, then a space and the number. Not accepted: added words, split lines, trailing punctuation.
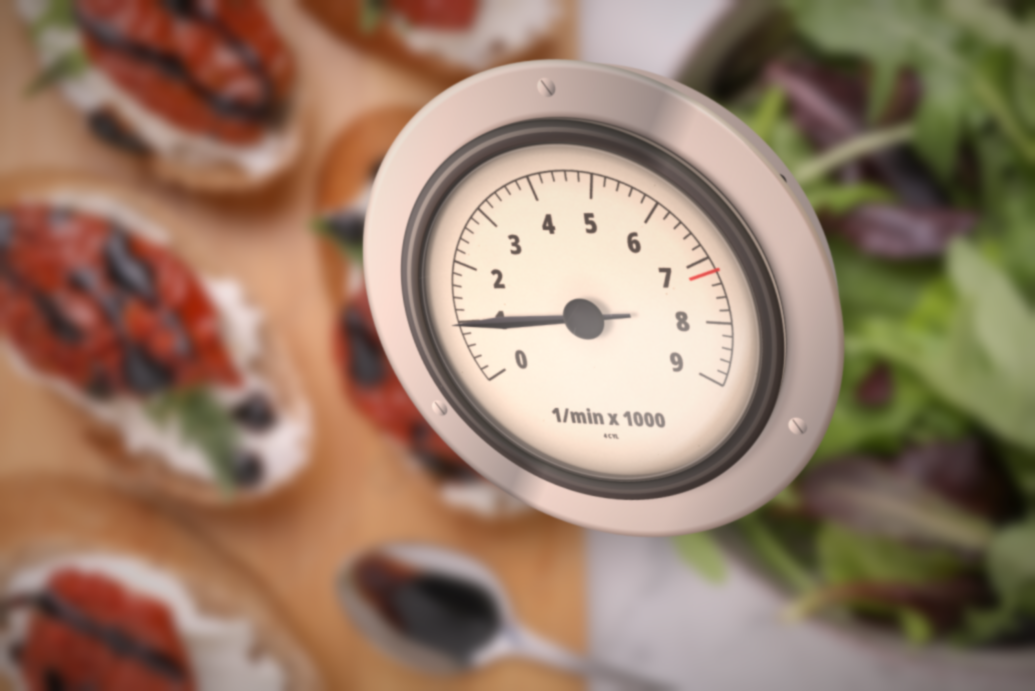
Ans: rpm 1000
